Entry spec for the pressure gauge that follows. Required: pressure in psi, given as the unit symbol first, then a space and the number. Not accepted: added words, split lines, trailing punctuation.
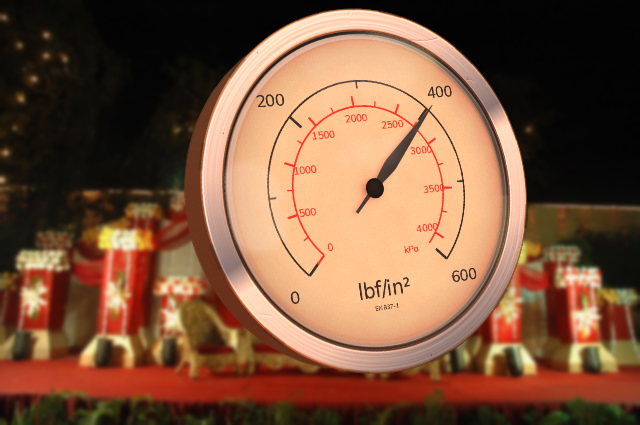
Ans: psi 400
